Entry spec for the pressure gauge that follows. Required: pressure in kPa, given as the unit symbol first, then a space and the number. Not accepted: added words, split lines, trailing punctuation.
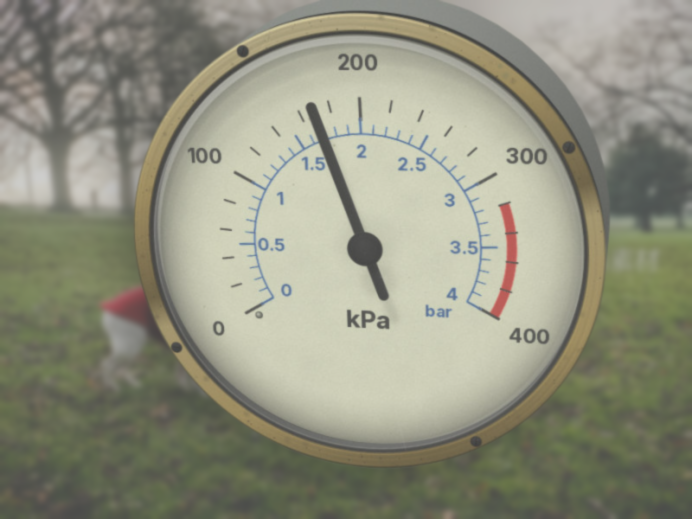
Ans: kPa 170
